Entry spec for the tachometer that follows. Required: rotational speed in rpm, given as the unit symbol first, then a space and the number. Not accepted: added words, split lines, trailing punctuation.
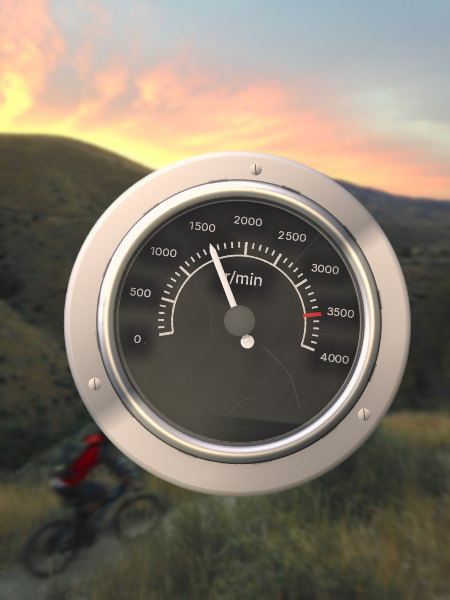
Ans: rpm 1500
